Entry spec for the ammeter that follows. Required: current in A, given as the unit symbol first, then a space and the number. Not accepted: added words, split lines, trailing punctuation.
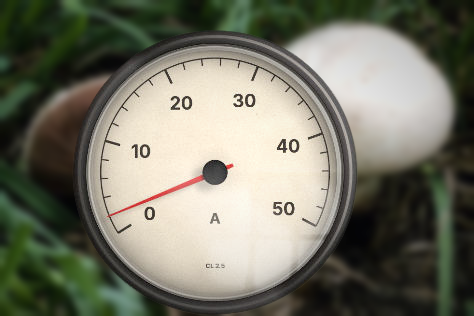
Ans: A 2
